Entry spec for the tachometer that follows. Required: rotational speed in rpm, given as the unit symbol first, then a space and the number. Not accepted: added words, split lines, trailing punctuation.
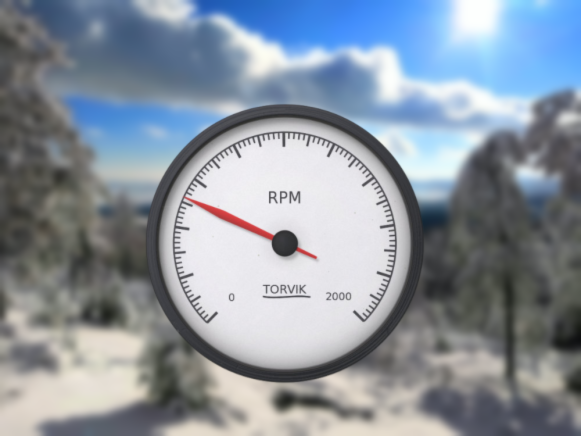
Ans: rpm 520
